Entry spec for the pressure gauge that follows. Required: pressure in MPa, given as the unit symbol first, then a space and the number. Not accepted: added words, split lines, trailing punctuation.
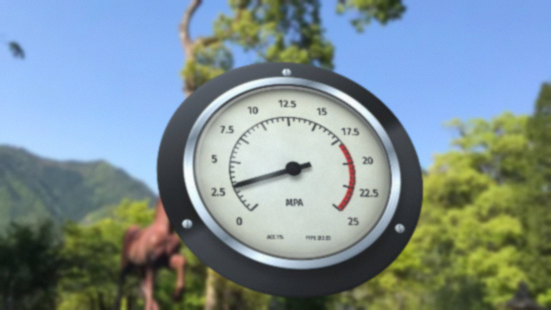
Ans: MPa 2.5
